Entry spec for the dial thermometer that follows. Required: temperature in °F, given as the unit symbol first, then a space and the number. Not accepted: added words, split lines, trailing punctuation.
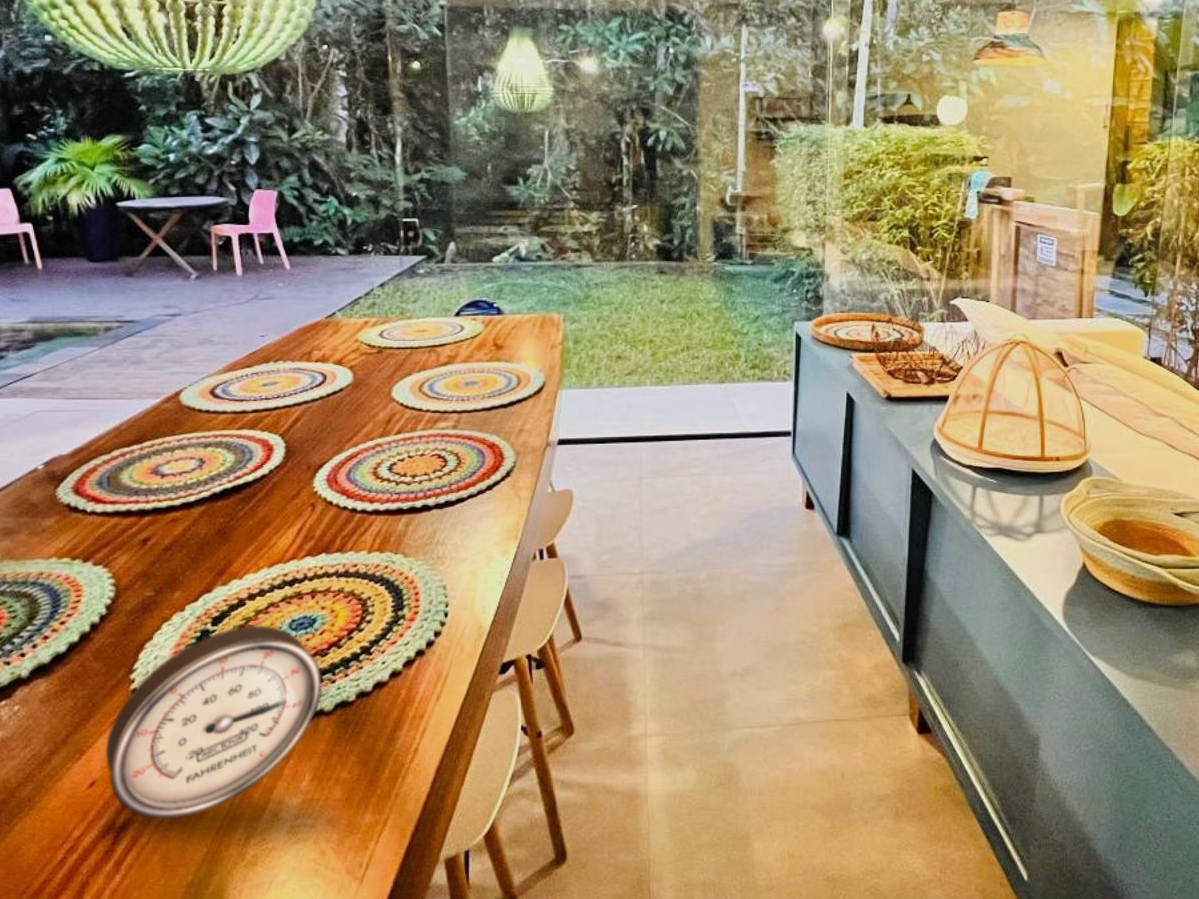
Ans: °F 100
